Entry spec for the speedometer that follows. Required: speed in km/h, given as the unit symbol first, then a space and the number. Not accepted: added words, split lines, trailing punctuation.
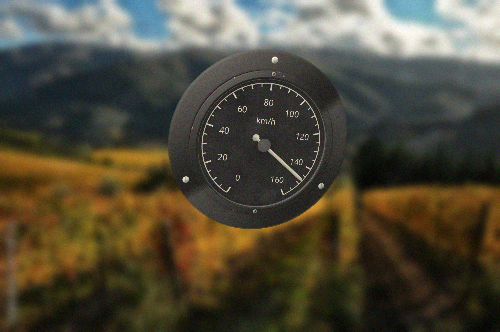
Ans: km/h 147.5
